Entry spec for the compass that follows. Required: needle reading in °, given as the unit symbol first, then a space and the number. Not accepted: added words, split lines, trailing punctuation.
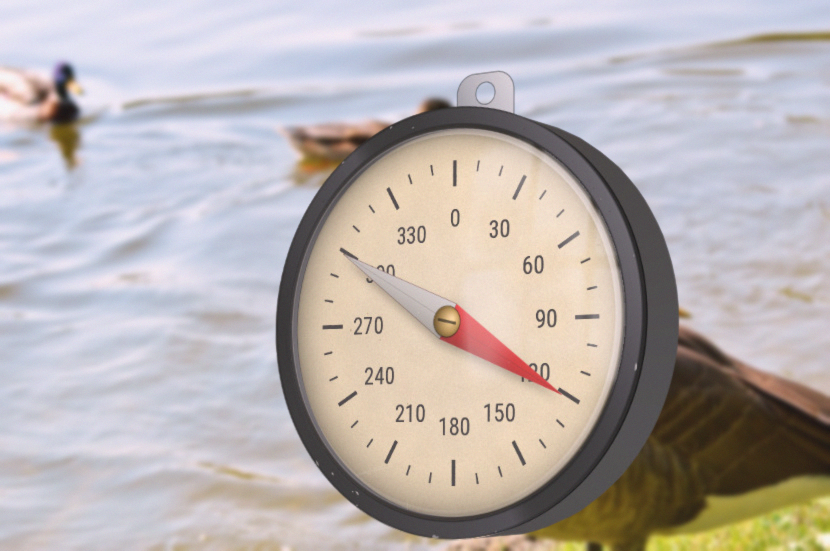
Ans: ° 120
